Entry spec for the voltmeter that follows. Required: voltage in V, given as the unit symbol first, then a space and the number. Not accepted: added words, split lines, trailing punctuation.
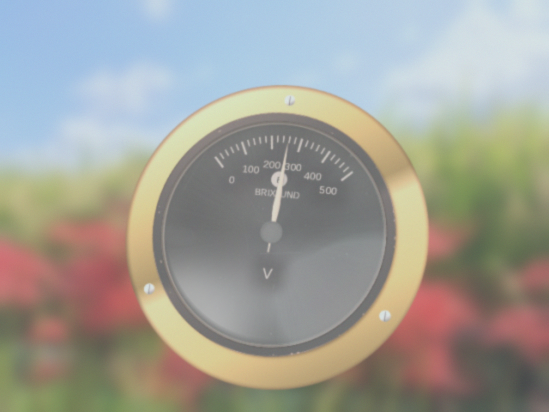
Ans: V 260
